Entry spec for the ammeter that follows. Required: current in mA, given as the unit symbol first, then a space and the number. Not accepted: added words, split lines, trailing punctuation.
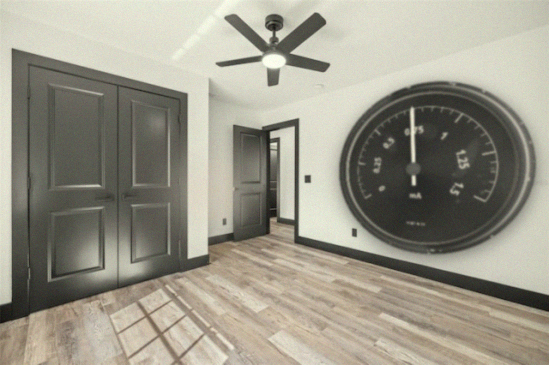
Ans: mA 0.75
